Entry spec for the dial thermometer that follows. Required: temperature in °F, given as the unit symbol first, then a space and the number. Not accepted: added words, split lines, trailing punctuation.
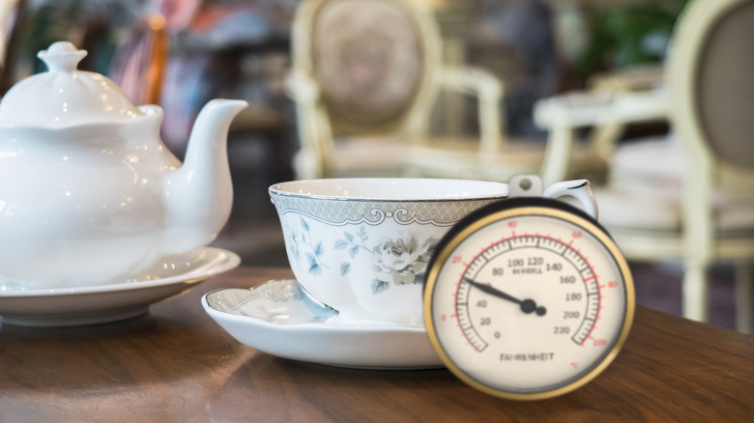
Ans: °F 60
